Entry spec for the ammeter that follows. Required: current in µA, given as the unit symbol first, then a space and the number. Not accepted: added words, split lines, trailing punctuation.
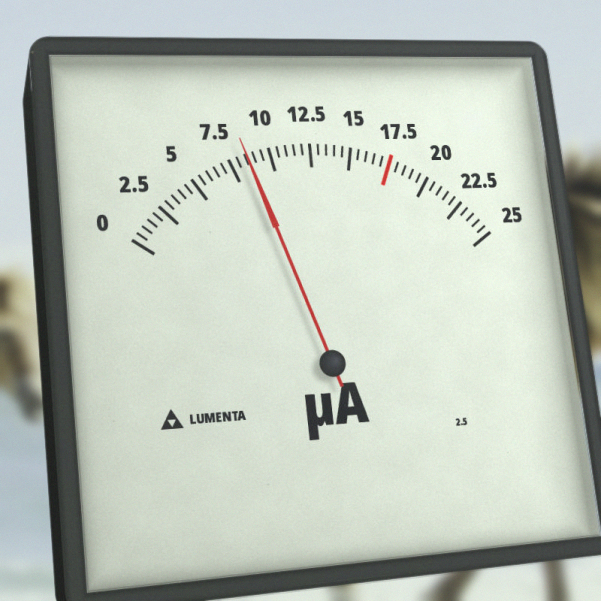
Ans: µA 8.5
